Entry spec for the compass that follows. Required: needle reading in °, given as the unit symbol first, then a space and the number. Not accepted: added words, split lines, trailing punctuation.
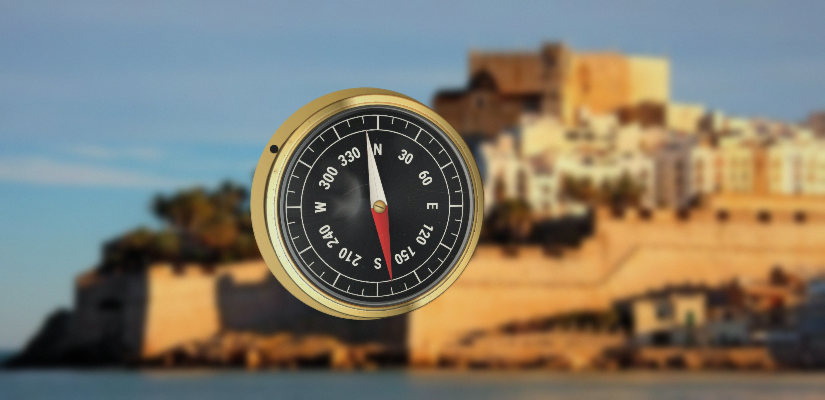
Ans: ° 170
